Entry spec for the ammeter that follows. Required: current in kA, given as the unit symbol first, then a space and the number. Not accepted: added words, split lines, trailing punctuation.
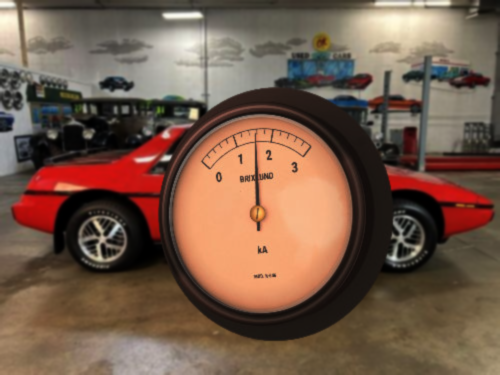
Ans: kA 1.6
